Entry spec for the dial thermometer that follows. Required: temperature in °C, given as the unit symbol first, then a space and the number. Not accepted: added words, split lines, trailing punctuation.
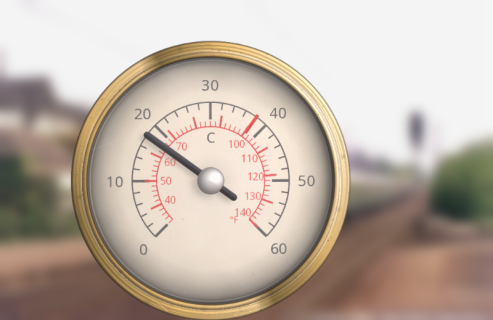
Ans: °C 18
